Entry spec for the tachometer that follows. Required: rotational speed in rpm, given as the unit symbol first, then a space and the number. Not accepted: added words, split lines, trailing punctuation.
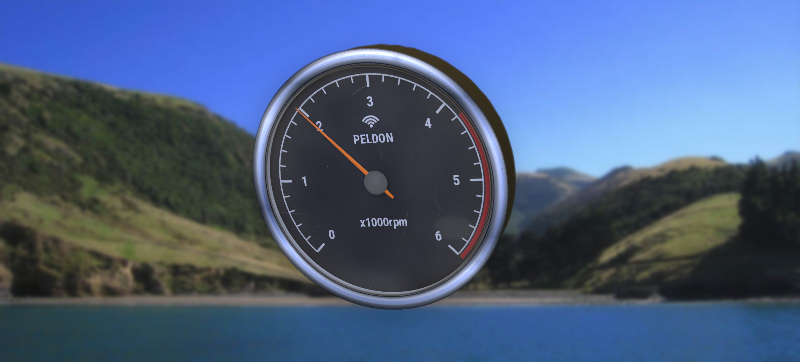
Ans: rpm 2000
